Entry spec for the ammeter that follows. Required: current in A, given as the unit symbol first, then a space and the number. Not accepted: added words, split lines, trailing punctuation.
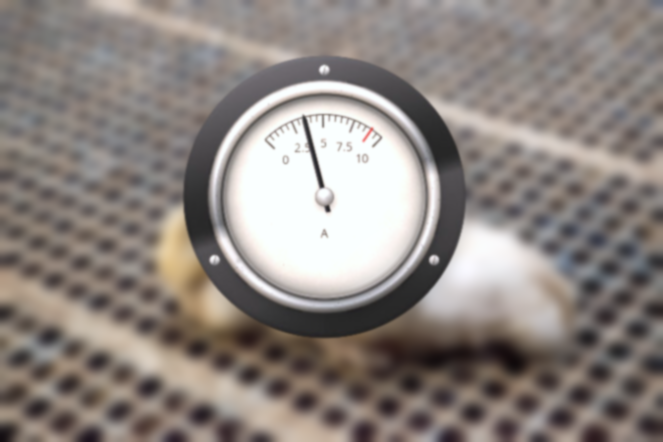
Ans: A 3.5
